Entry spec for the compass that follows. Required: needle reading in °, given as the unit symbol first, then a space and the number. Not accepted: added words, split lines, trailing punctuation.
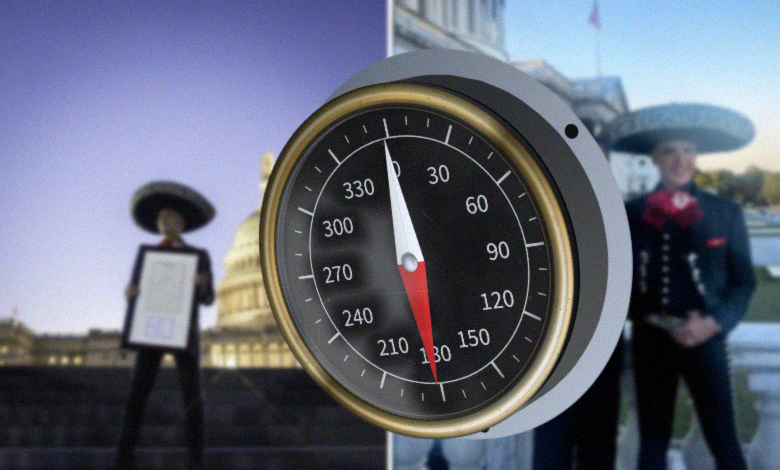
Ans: ° 180
